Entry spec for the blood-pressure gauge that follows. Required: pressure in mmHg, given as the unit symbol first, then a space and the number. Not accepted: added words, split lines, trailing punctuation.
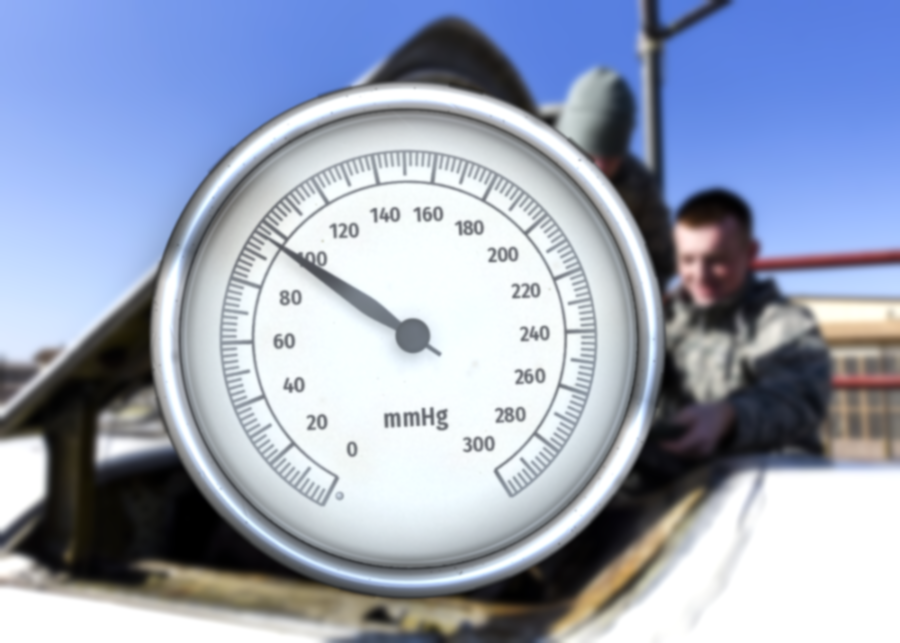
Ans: mmHg 96
